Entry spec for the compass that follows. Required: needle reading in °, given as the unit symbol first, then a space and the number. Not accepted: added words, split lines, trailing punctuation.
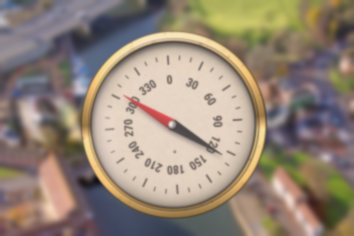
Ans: ° 305
